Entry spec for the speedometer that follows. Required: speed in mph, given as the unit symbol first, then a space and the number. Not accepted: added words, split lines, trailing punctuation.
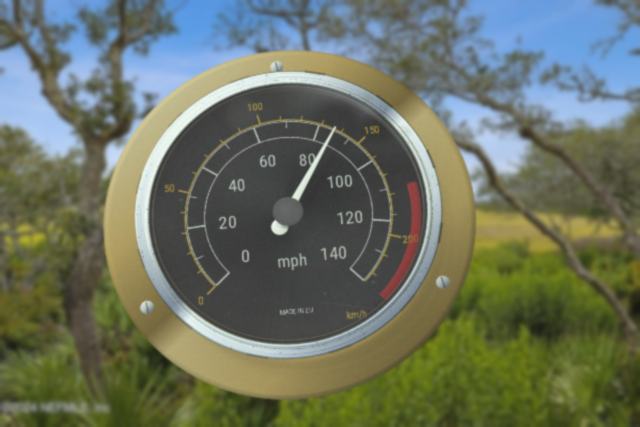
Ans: mph 85
